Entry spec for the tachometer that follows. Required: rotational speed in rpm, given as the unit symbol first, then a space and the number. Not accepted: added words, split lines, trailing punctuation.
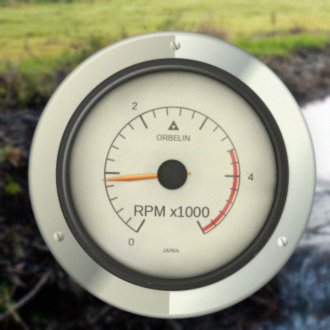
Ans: rpm 900
